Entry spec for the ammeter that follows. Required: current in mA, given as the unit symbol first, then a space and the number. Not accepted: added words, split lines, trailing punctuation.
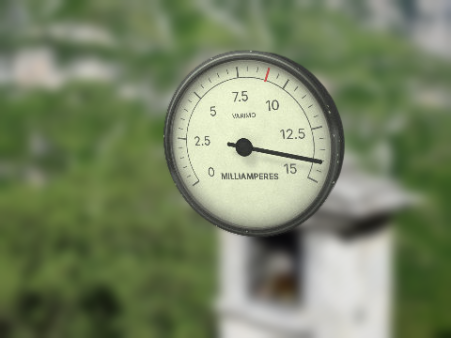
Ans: mA 14
